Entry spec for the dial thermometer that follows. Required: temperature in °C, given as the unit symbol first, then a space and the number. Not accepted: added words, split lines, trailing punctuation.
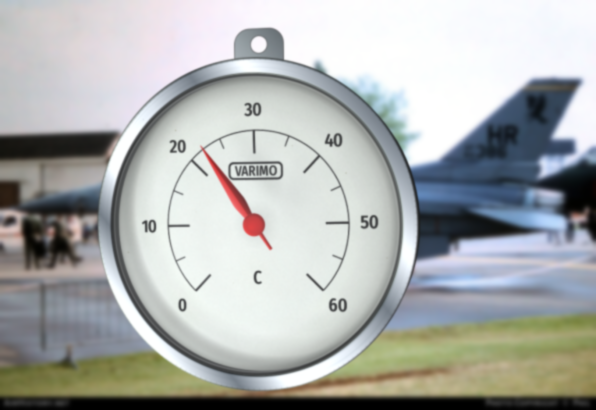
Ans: °C 22.5
